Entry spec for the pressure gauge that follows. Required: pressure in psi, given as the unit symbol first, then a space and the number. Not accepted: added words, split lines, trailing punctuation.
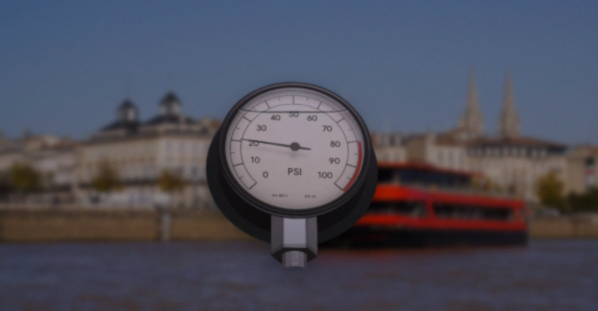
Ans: psi 20
